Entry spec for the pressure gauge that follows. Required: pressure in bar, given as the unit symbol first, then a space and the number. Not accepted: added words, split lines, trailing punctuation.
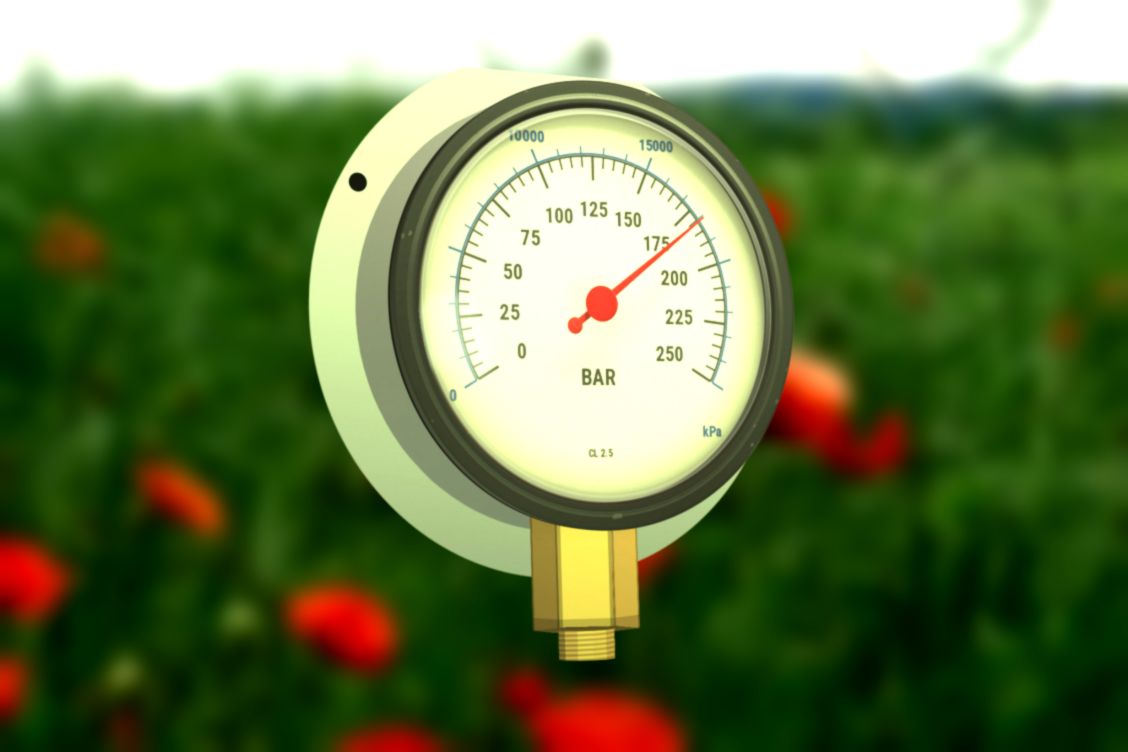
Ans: bar 180
